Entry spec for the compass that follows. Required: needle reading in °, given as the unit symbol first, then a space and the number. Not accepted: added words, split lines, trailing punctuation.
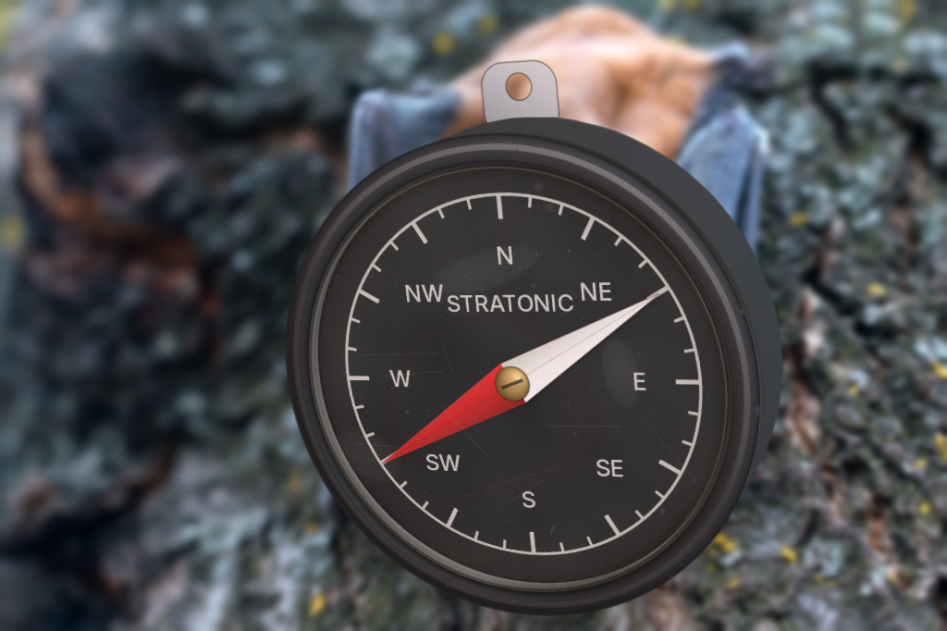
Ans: ° 240
